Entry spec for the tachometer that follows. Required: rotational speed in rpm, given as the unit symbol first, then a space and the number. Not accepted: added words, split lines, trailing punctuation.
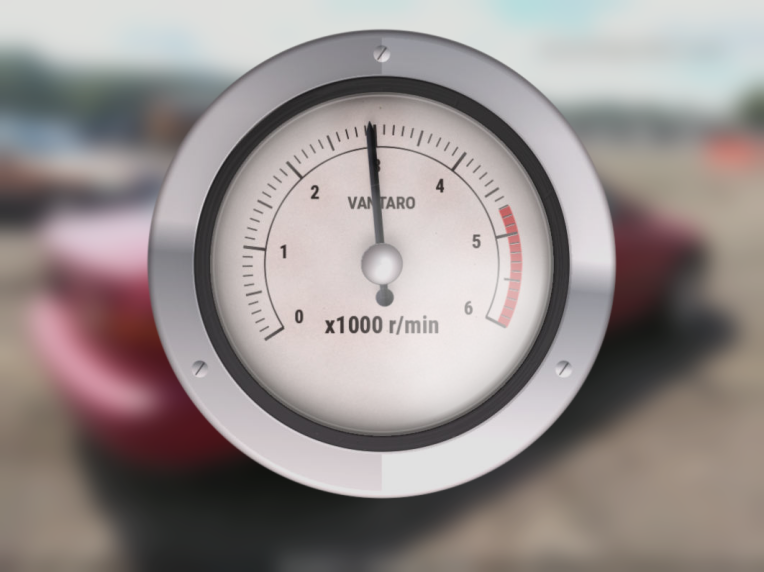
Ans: rpm 2950
